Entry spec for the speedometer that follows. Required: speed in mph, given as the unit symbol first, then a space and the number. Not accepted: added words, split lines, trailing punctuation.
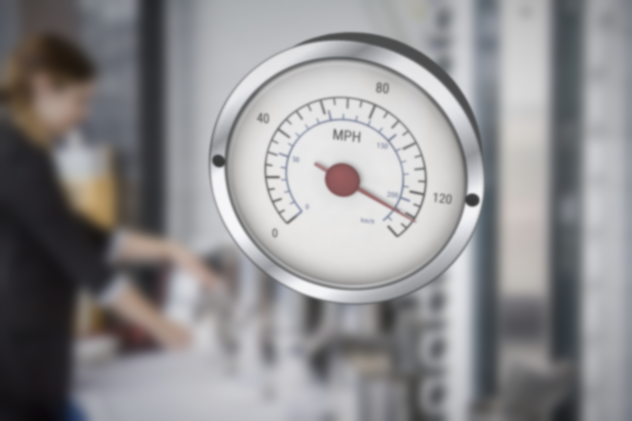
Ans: mph 130
